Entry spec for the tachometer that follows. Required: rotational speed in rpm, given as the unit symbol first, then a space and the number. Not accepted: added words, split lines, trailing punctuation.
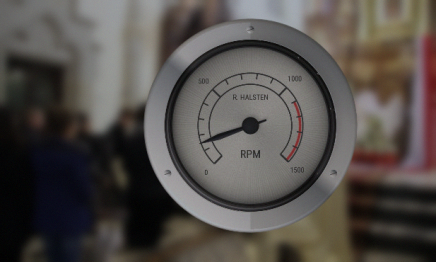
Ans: rpm 150
